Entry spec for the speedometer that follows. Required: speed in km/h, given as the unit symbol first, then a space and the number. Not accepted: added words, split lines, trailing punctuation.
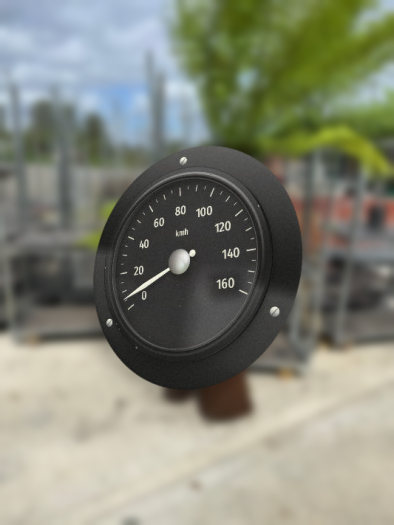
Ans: km/h 5
